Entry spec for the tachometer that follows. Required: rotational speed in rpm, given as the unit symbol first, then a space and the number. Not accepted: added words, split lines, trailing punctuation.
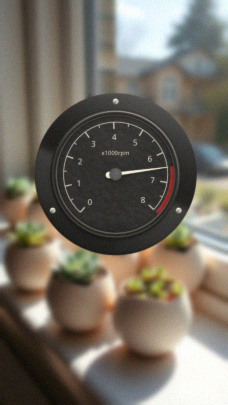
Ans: rpm 6500
